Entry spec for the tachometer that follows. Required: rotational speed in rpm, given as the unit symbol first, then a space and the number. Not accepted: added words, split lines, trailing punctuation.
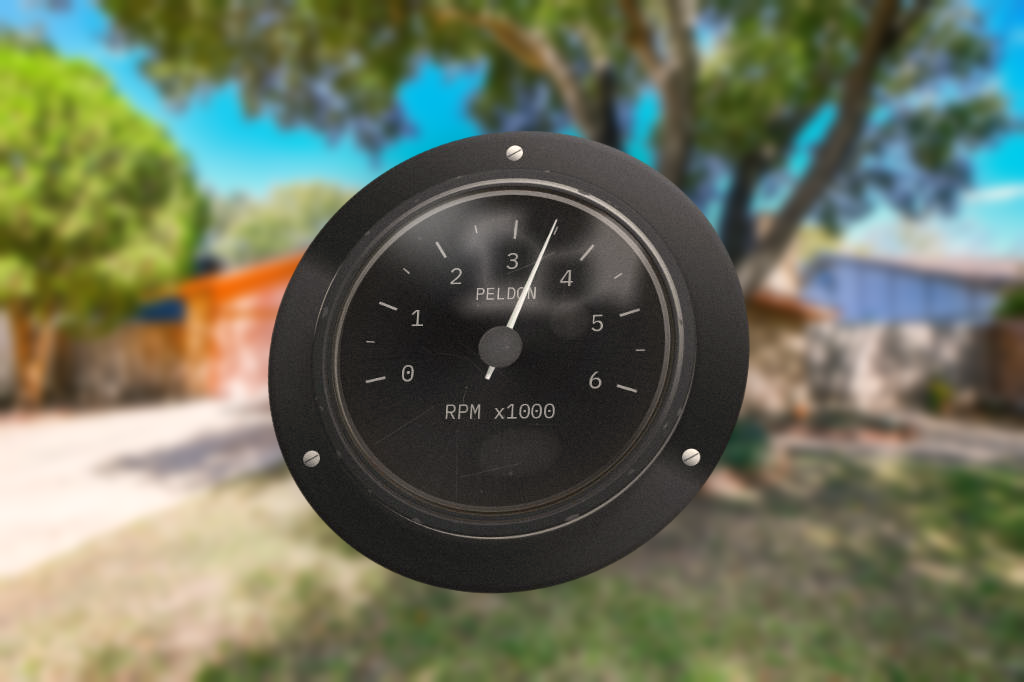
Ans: rpm 3500
